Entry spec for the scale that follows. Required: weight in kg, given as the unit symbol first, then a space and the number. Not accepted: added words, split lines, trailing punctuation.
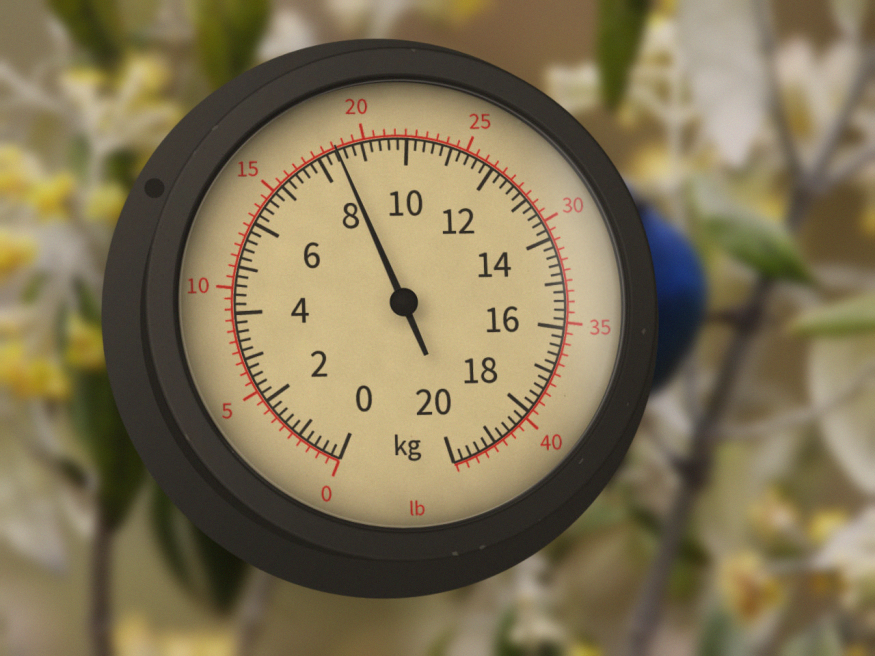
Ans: kg 8.4
